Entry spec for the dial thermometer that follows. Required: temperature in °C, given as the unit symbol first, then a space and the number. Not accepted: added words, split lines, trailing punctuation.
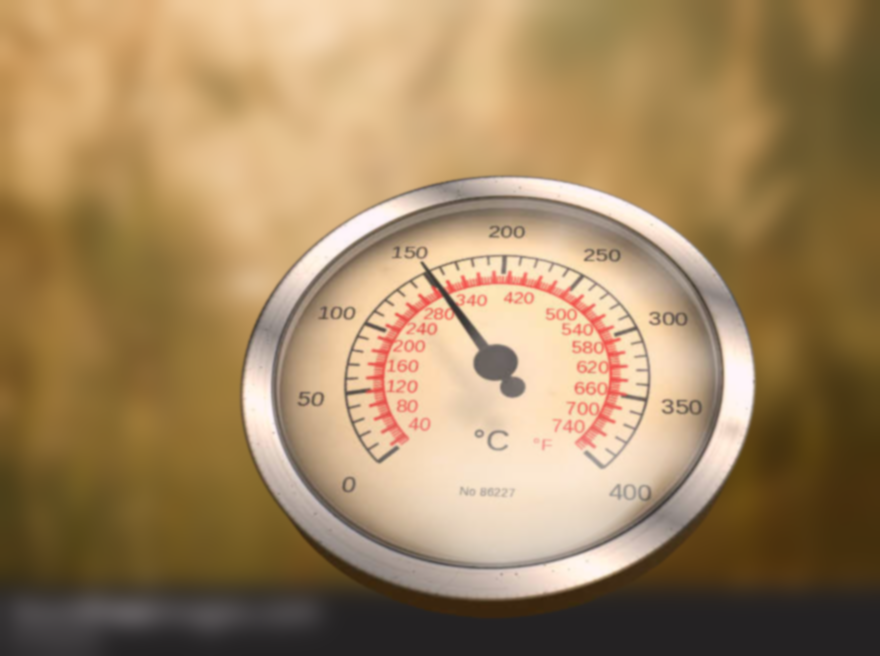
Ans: °C 150
